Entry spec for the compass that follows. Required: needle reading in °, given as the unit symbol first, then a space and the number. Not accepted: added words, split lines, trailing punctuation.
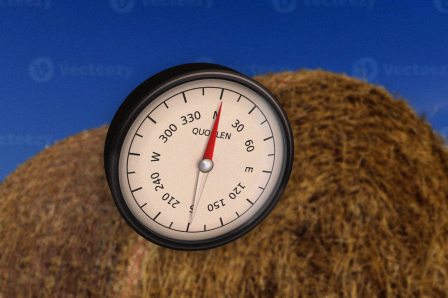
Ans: ° 0
